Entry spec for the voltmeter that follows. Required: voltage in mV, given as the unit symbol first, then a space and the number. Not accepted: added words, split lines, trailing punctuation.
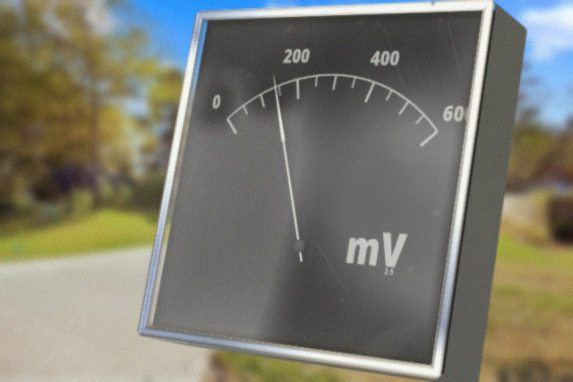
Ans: mV 150
